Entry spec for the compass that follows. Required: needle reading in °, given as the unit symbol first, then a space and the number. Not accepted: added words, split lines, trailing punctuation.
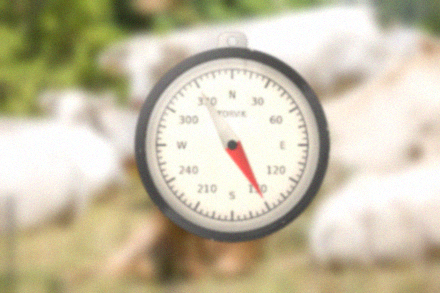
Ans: ° 150
